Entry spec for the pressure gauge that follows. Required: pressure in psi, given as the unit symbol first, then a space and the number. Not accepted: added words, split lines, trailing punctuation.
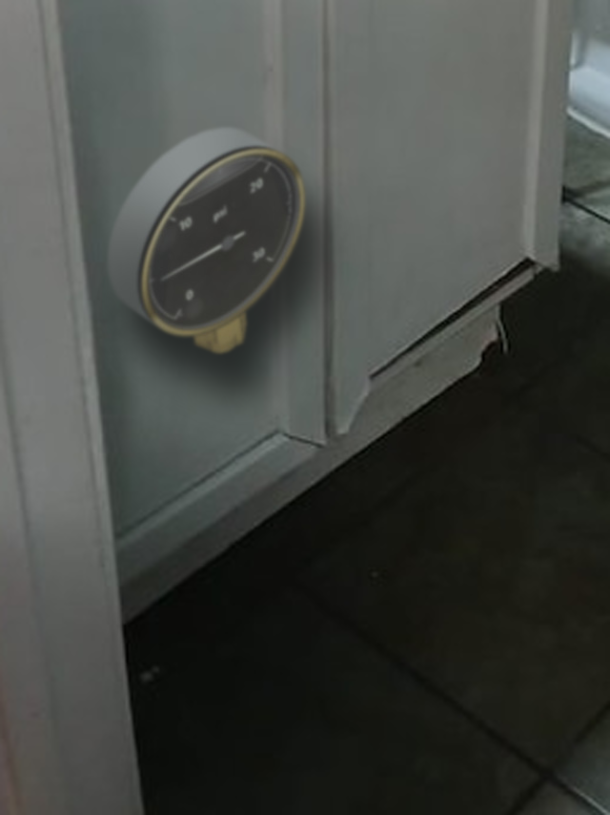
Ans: psi 5
